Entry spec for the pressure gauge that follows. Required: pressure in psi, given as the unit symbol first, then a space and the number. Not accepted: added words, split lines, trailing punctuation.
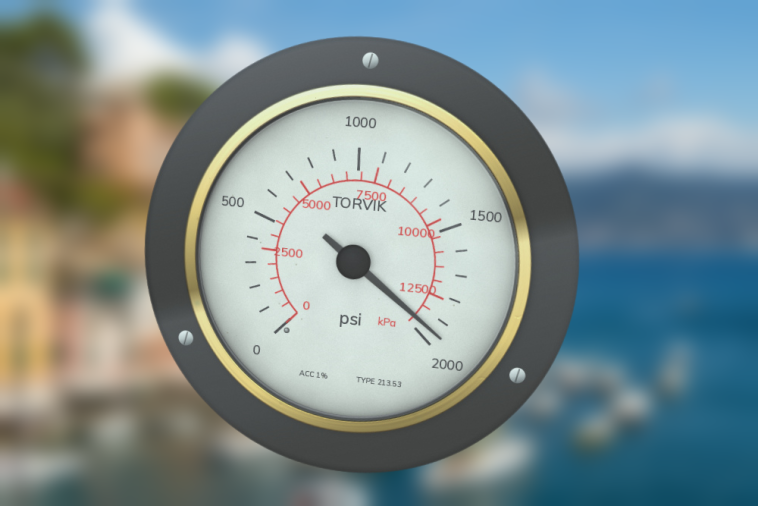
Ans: psi 1950
